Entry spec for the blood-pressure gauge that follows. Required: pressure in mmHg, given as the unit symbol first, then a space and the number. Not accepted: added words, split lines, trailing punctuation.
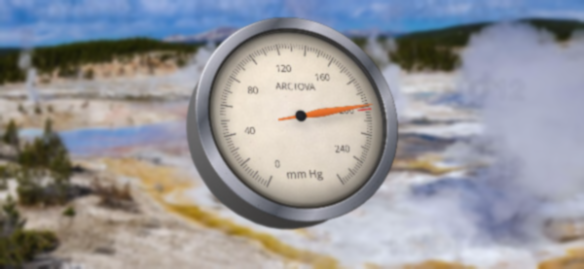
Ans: mmHg 200
